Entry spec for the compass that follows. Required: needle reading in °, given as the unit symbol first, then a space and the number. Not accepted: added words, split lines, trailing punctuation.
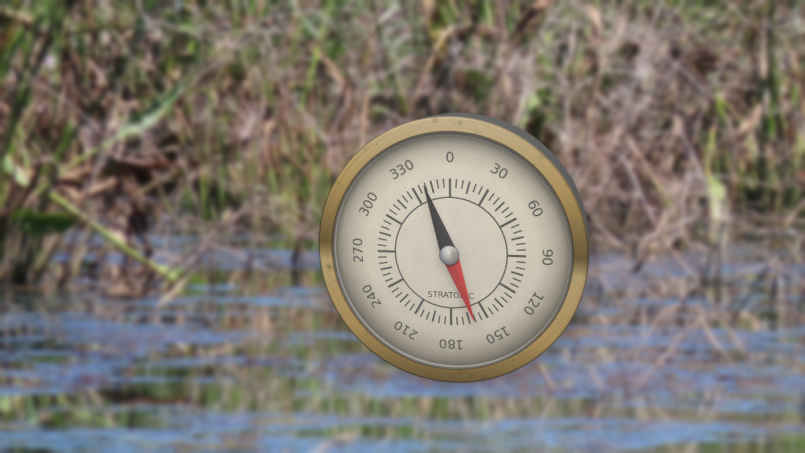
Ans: ° 160
